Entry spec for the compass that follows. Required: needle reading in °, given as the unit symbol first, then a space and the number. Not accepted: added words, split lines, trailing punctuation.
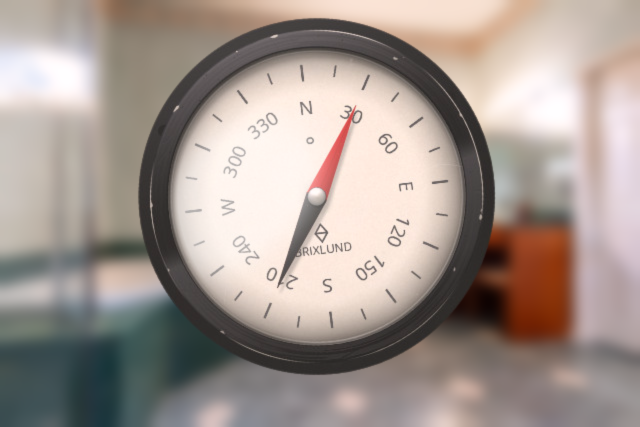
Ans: ° 30
